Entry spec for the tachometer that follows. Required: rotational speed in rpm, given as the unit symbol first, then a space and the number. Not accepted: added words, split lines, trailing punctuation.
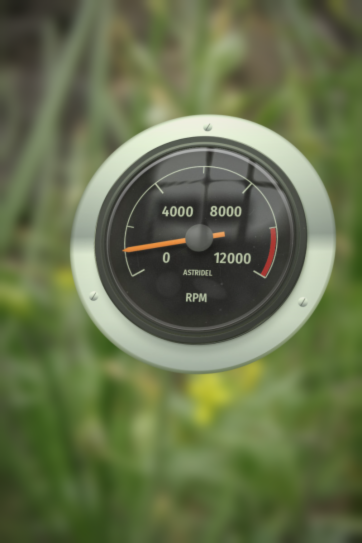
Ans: rpm 1000
